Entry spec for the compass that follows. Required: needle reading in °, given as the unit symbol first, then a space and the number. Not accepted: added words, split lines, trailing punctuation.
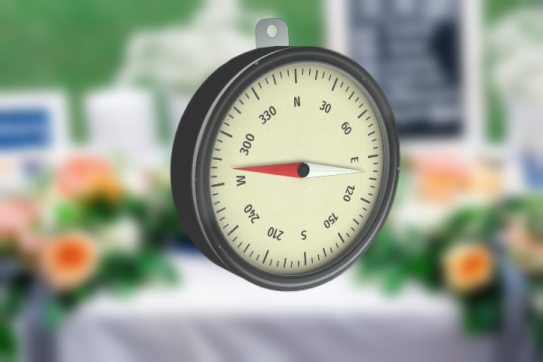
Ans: ° 280
